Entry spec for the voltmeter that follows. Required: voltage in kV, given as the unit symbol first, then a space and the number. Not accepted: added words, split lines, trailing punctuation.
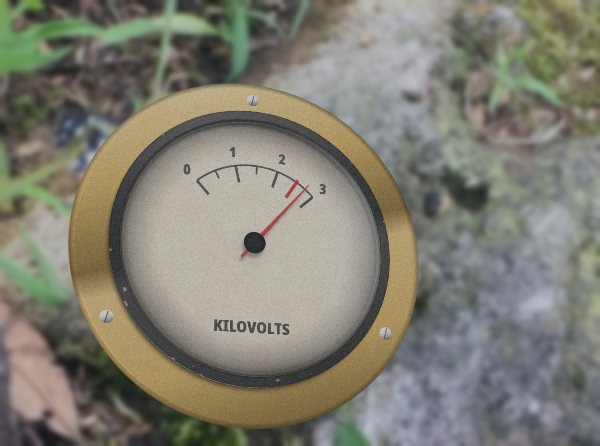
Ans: kV 2.75
